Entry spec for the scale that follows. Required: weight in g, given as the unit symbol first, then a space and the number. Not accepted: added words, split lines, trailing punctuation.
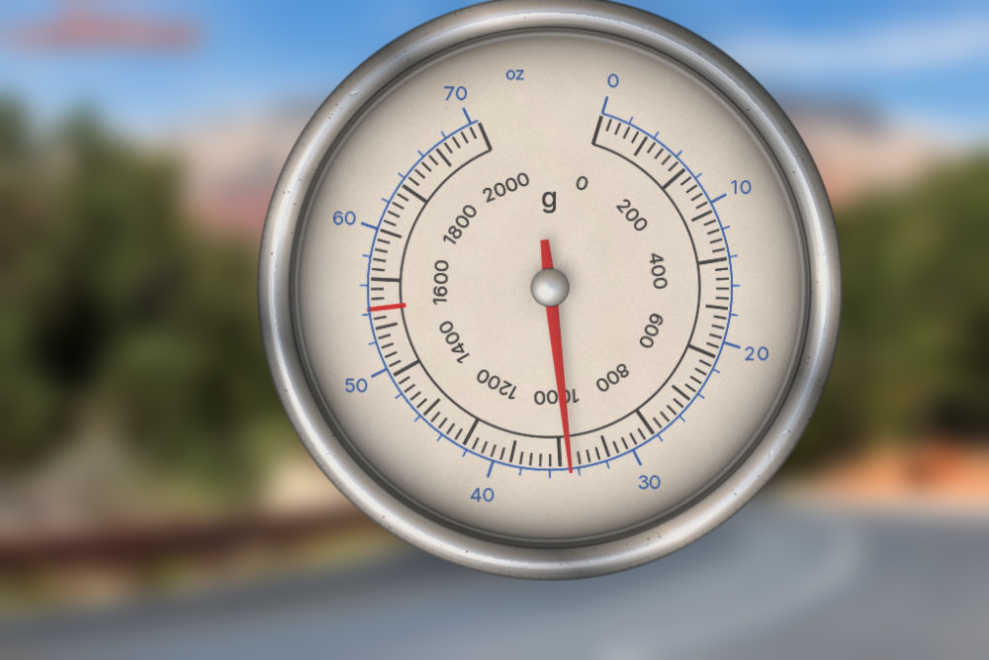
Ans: g 980
